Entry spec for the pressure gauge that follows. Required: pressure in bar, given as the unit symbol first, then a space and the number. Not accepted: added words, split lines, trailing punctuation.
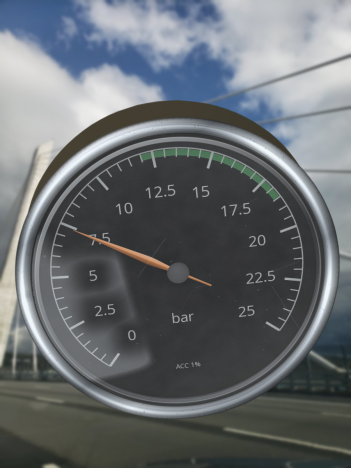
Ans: bar 7.5
